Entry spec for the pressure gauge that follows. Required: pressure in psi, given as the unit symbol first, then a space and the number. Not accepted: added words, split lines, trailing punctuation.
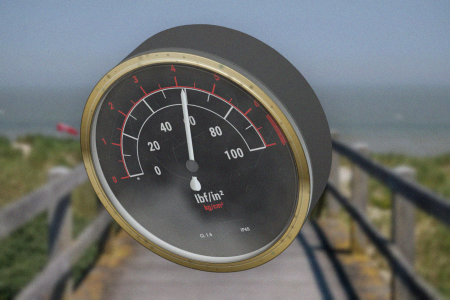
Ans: psi 60
